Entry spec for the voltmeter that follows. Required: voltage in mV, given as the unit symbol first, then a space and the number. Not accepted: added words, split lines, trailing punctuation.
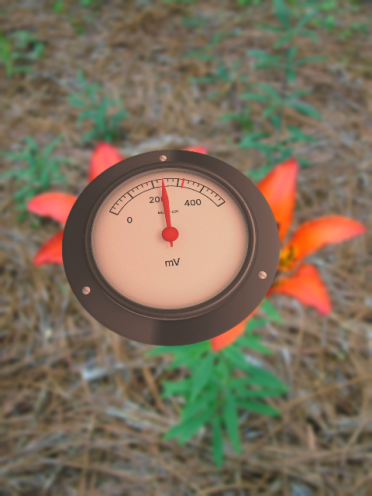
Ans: mV 240
